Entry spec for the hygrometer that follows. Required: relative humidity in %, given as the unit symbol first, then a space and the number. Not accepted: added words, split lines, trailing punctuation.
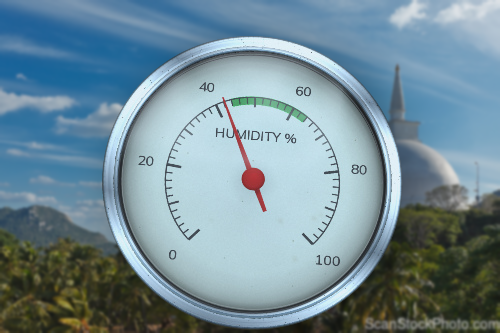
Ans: % 42
